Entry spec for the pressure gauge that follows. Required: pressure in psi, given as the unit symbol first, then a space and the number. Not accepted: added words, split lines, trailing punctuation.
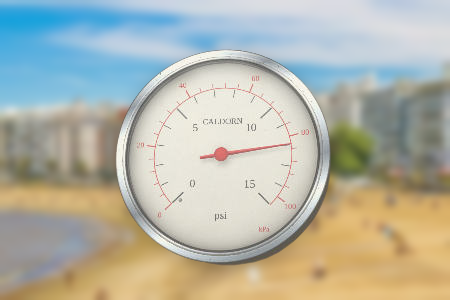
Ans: psi 12
